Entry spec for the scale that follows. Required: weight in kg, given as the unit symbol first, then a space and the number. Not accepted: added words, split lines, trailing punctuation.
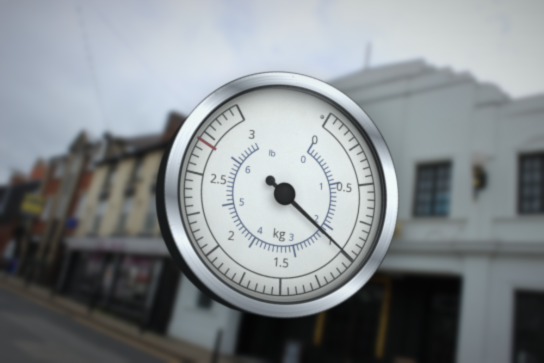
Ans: kg 1
